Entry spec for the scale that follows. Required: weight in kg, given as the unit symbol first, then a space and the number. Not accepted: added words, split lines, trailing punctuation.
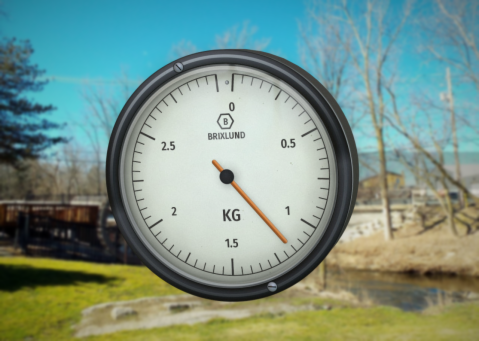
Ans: kg 1.15
